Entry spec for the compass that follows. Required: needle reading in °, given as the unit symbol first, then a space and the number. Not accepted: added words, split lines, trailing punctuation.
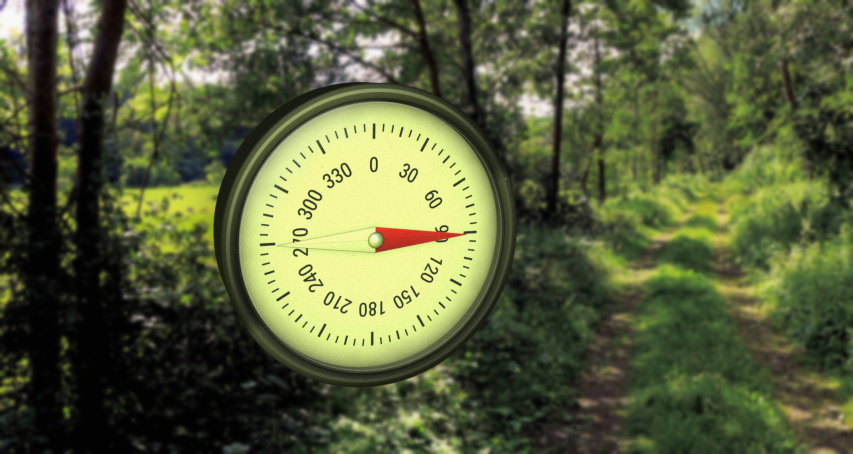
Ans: ° 90
